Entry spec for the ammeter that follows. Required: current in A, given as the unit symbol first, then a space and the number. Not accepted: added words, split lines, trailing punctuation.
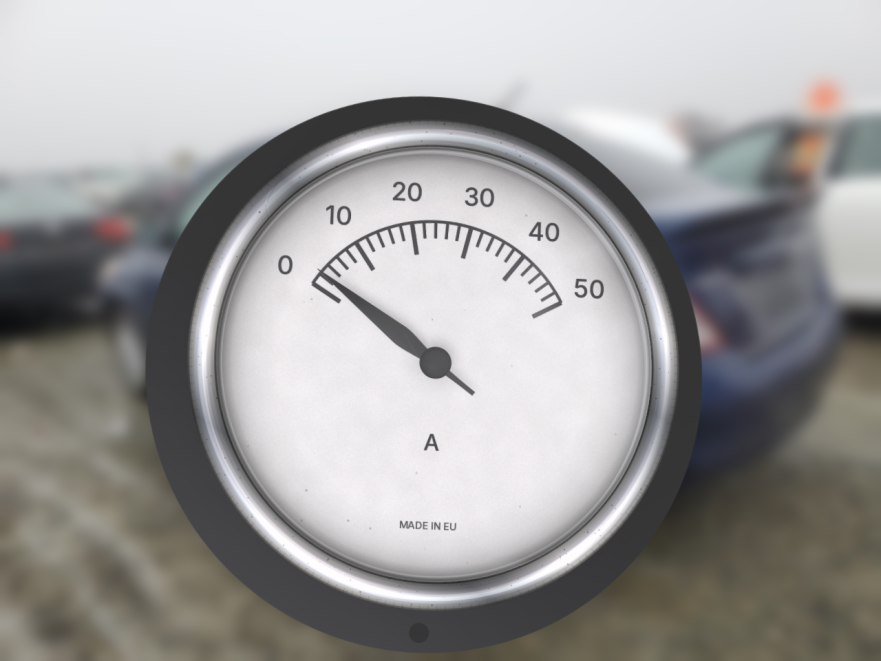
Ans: A 2
